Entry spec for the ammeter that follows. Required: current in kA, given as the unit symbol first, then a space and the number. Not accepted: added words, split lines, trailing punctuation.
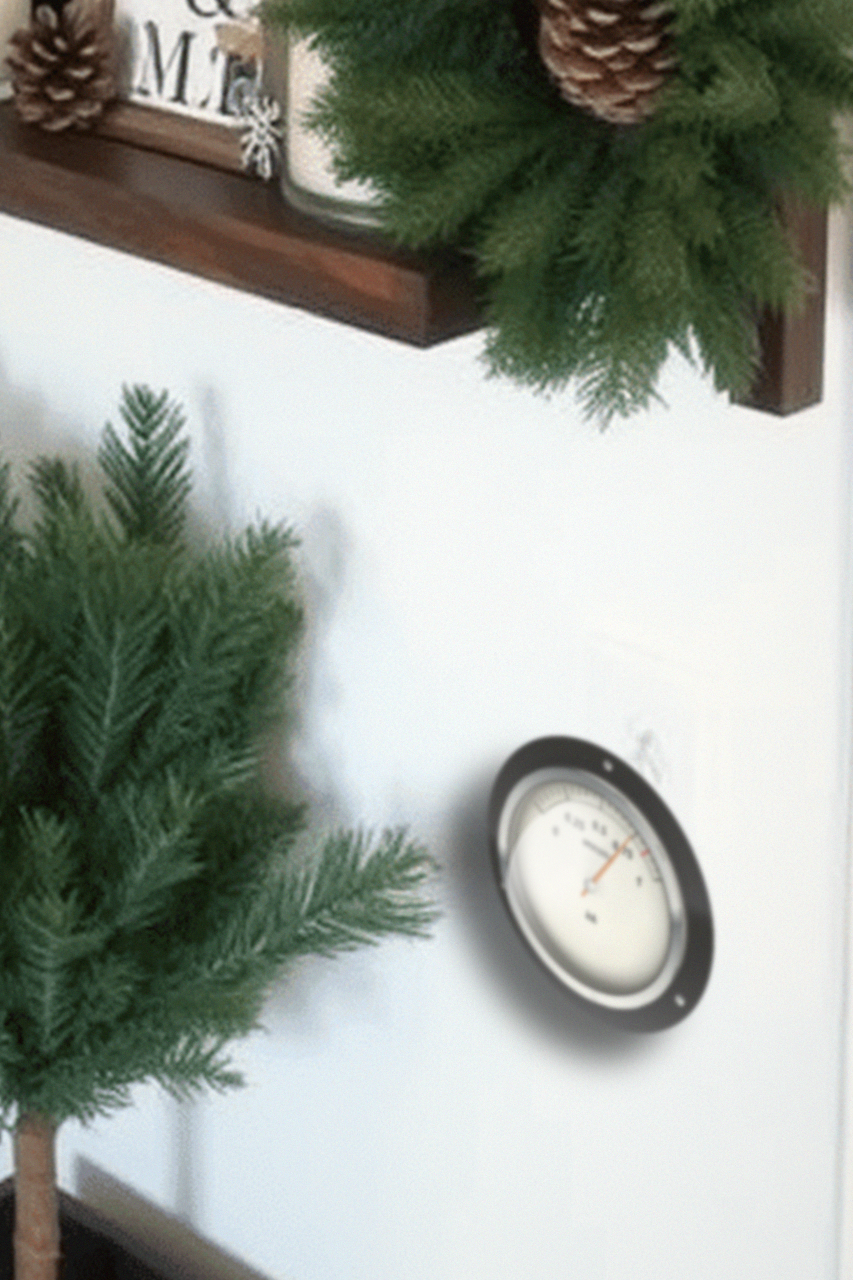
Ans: kA 0.75
